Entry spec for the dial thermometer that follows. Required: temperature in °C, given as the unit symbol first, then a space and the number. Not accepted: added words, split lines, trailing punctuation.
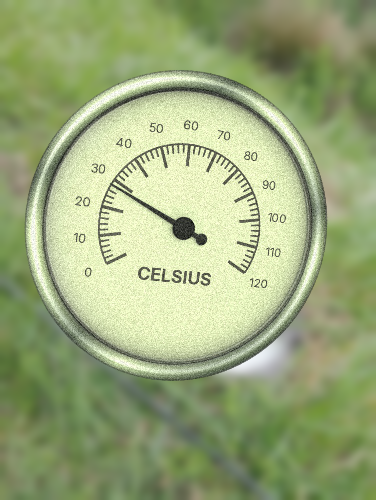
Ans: °C 28
